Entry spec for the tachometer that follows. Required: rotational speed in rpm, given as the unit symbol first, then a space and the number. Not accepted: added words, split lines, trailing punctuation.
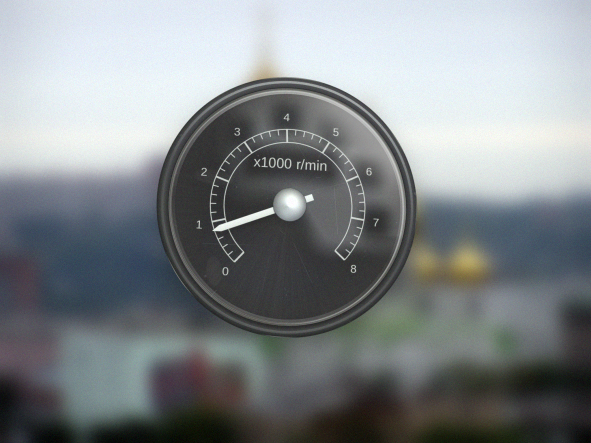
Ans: rpm 800
